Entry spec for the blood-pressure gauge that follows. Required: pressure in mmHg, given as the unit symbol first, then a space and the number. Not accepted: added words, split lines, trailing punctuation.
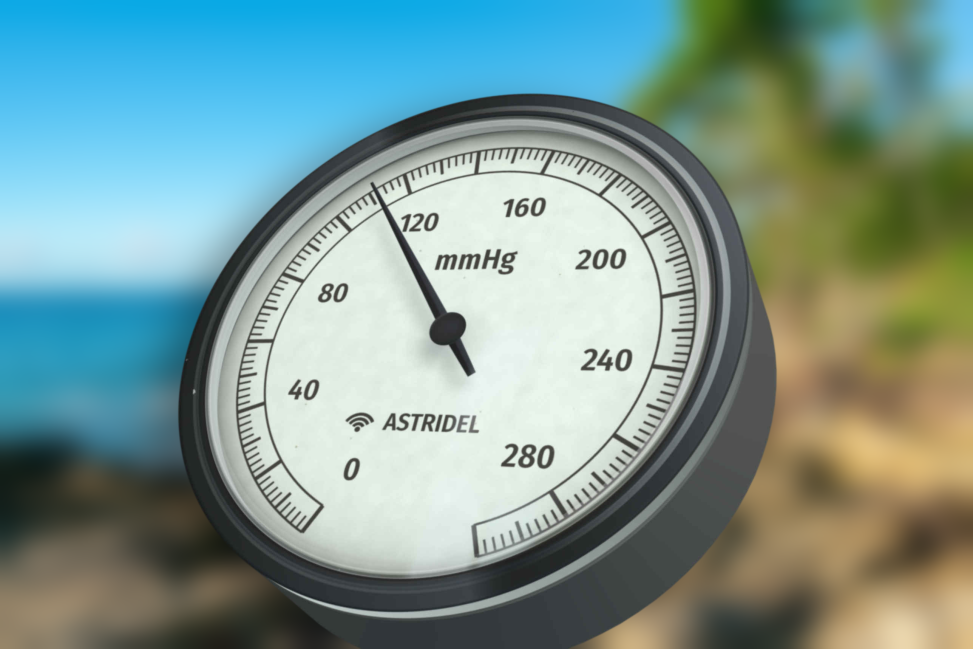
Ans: mmHg 112
